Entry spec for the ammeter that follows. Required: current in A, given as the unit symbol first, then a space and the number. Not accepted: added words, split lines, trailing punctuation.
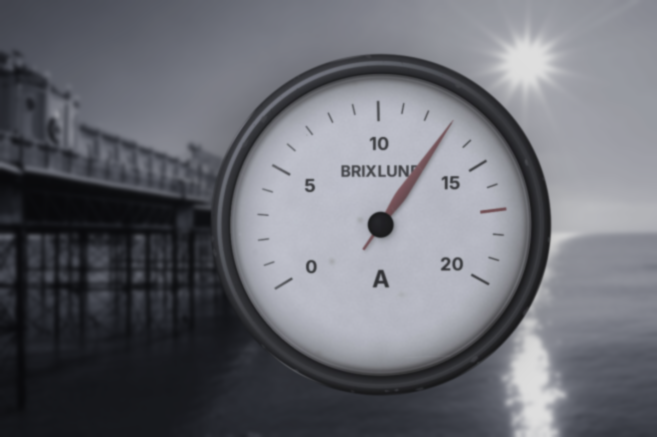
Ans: A 13
